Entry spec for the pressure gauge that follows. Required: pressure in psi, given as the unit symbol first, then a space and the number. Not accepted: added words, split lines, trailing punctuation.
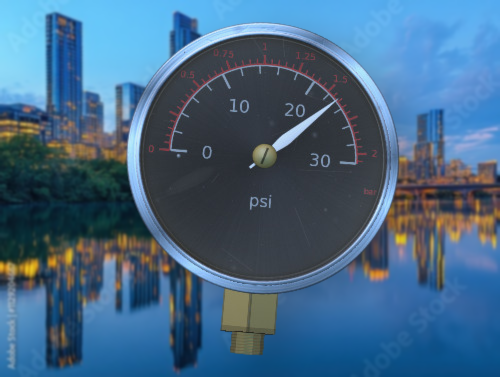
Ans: psi 23
